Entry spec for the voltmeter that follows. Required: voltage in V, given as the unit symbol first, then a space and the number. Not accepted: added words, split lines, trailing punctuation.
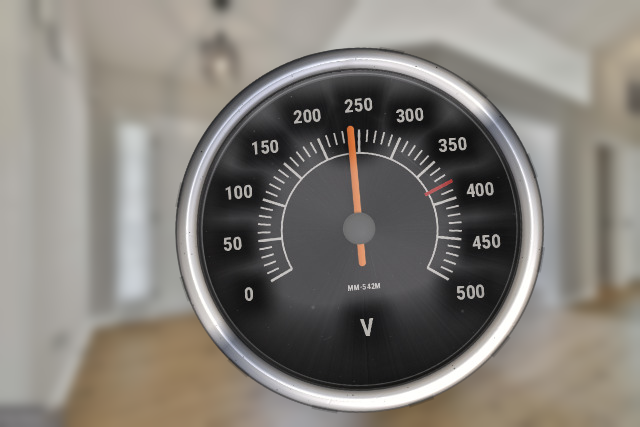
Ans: V 240
